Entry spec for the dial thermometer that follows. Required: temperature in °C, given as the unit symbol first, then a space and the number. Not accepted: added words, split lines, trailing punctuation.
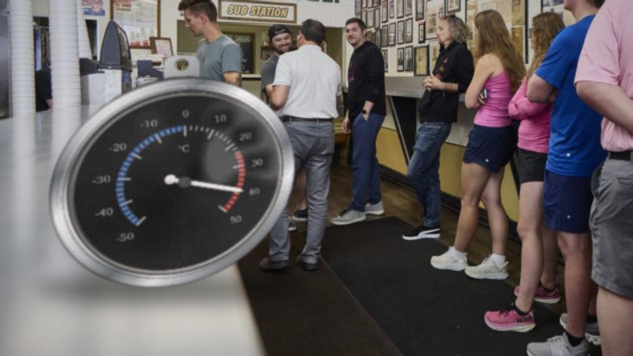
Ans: °C 40
